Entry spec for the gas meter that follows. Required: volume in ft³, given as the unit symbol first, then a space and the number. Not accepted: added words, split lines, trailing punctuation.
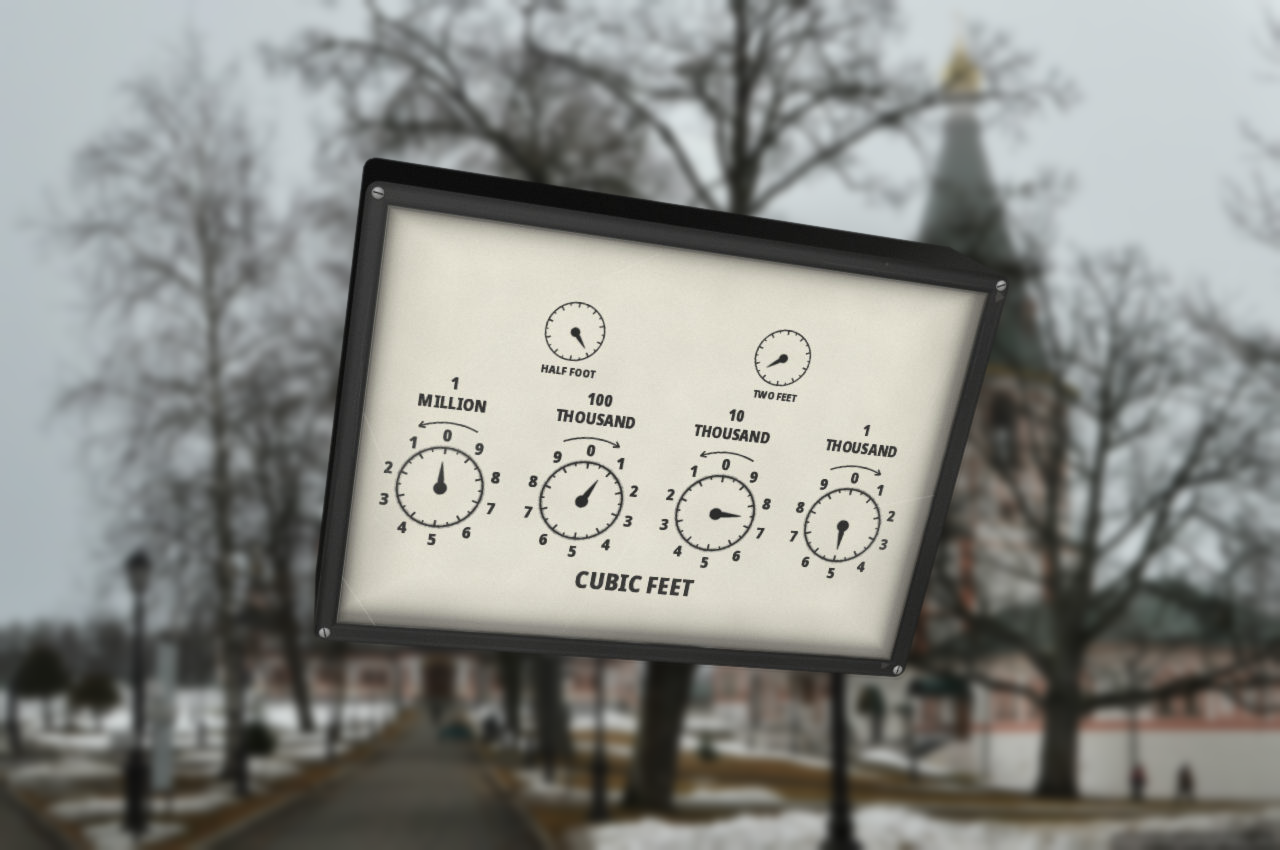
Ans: ft³ 7500
